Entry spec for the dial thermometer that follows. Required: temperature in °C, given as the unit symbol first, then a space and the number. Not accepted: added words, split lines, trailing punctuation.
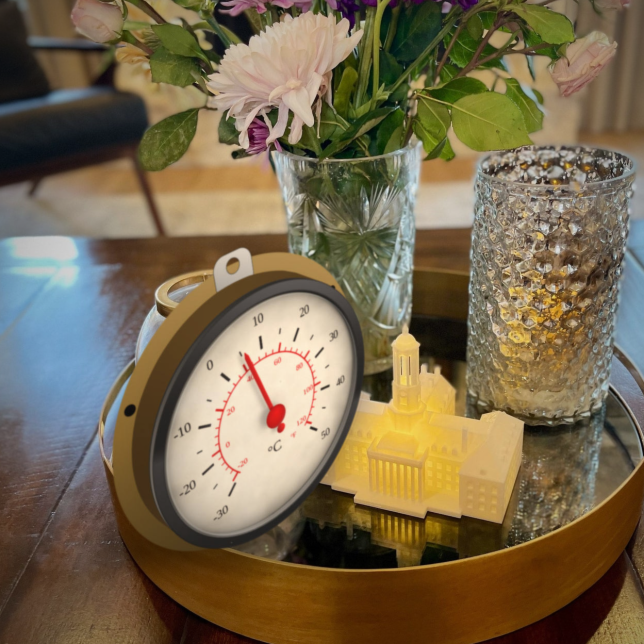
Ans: °C 5
